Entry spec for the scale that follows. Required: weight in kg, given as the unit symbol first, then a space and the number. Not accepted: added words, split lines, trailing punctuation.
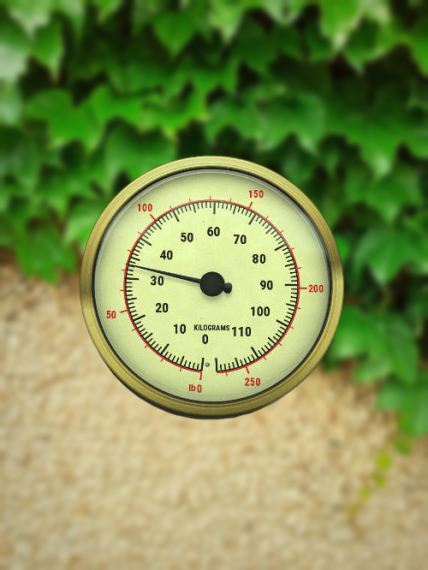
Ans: kg 33
